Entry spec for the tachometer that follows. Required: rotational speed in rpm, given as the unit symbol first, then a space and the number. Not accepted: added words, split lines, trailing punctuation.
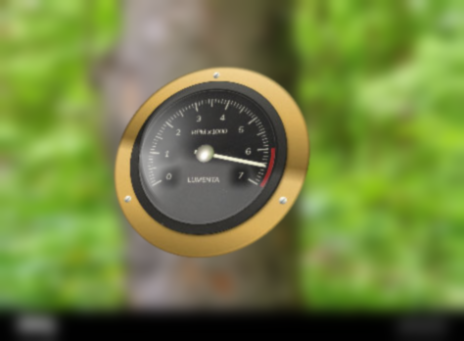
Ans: rpm 6500
